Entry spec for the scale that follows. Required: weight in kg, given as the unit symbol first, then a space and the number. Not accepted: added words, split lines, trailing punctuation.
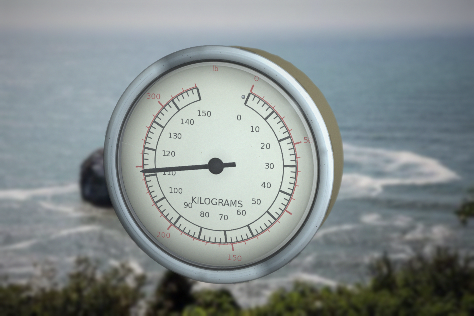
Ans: kg 112
